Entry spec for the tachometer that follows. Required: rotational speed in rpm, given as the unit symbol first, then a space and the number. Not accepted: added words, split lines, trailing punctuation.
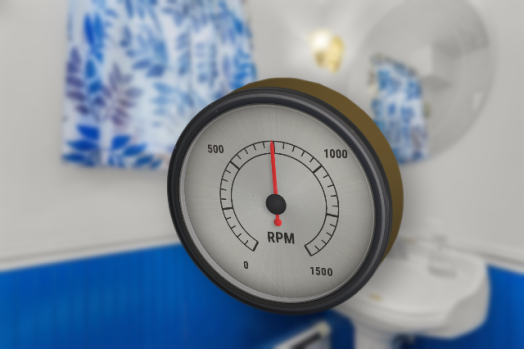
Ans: rpm 750
